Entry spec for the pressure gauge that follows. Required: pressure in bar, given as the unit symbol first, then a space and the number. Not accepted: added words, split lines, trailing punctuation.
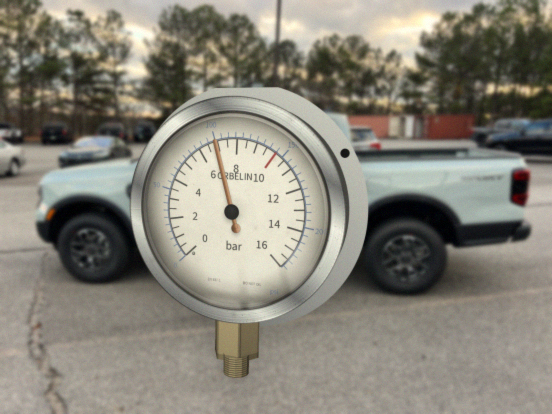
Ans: bar 7
